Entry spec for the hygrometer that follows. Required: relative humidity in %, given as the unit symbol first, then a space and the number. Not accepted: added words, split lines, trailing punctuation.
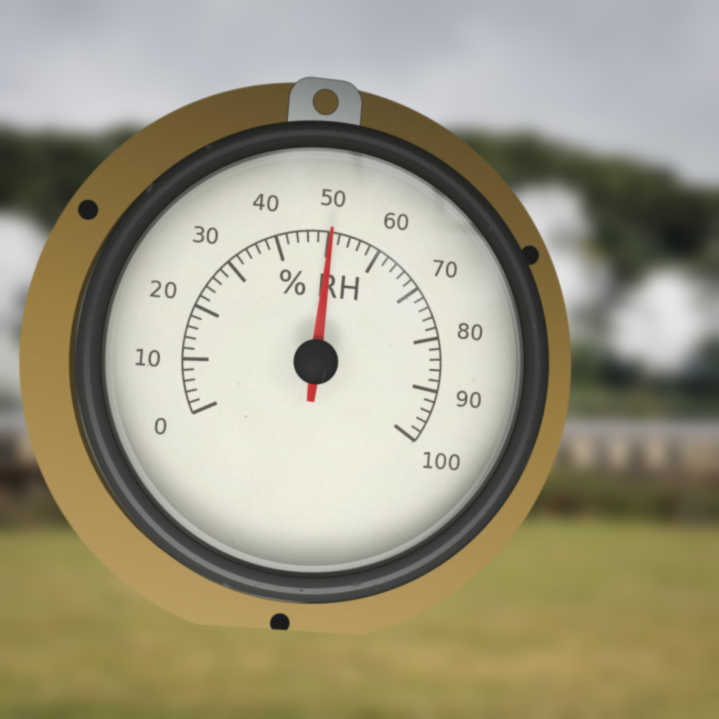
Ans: % 50
